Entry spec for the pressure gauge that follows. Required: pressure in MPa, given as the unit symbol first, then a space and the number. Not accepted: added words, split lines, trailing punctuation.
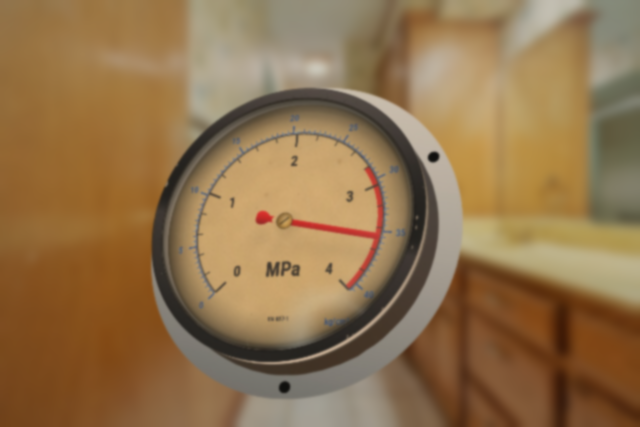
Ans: MPa 3.5
